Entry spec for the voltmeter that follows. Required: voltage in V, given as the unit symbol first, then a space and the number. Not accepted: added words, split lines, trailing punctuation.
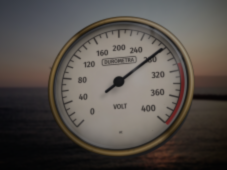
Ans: V 280
